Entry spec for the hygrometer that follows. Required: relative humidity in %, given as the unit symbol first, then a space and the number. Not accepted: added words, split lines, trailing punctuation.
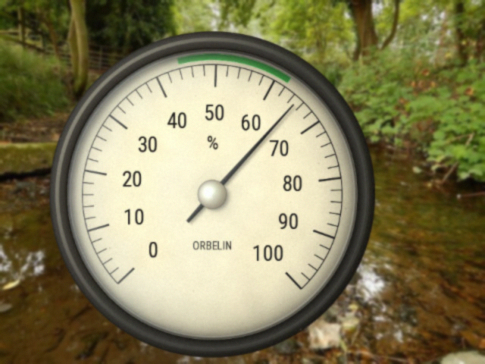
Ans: % 65
